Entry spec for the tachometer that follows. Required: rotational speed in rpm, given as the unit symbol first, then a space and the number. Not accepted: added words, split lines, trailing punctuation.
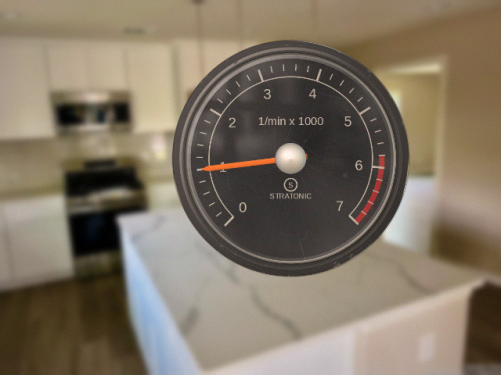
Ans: rpm 1000
